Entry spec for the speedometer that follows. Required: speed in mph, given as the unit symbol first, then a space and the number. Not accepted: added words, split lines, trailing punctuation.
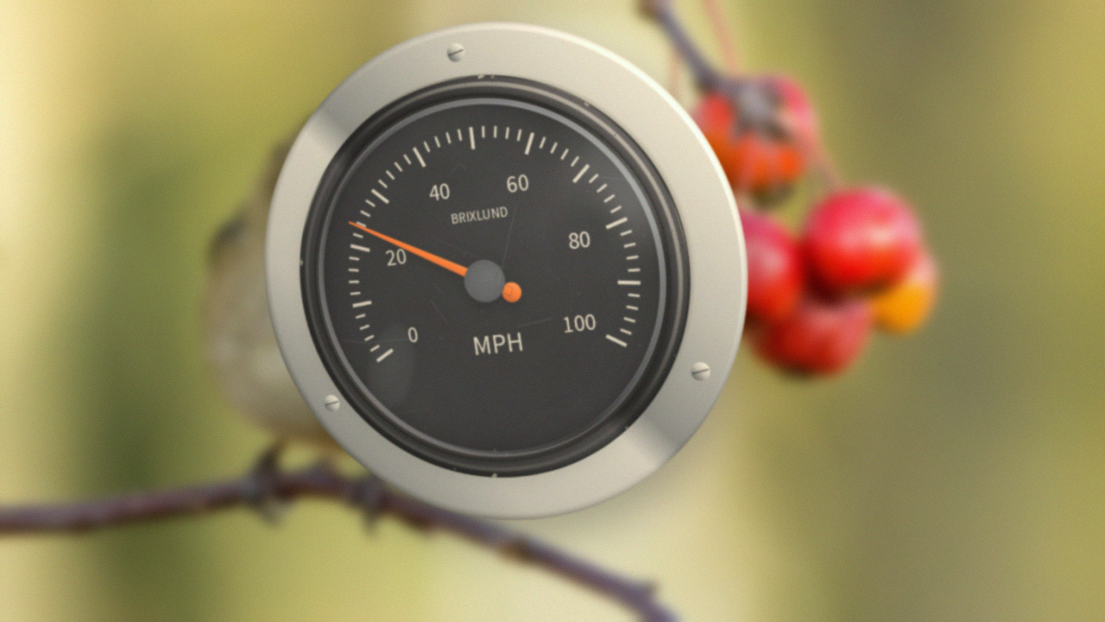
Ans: mph 24
